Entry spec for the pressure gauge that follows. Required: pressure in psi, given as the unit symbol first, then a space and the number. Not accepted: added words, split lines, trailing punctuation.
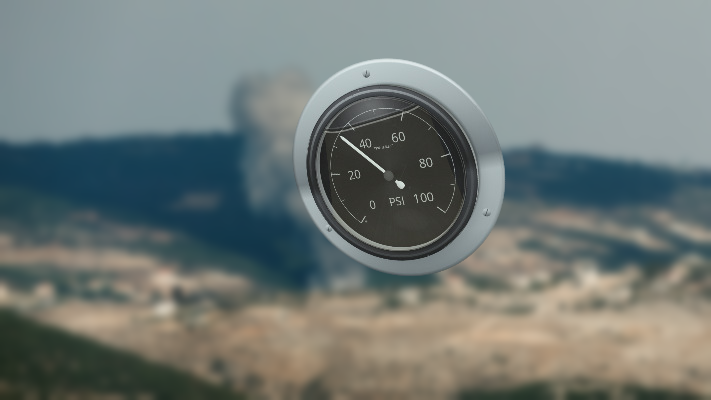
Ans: psi 35
